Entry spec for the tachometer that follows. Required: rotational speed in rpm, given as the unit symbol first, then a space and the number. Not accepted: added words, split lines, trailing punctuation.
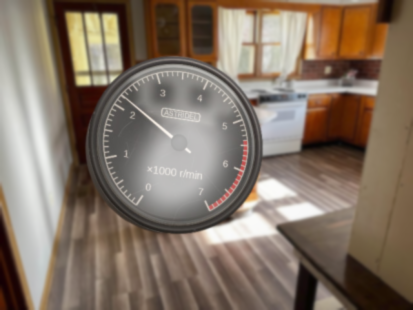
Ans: rpm 2200
